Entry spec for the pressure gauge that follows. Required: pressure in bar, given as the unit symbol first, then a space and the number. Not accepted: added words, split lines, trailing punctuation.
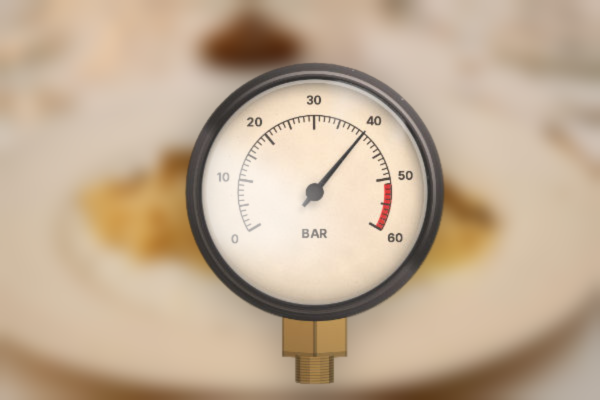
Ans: bar 40
